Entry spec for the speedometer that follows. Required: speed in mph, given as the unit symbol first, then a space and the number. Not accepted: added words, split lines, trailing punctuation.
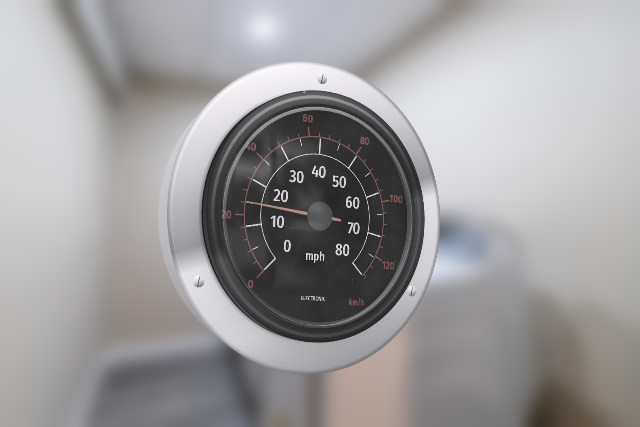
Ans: mph 15
